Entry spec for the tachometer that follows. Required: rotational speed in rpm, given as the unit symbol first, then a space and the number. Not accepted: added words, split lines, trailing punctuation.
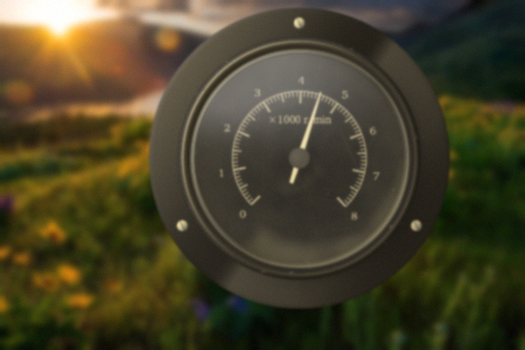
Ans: rpm 4500
